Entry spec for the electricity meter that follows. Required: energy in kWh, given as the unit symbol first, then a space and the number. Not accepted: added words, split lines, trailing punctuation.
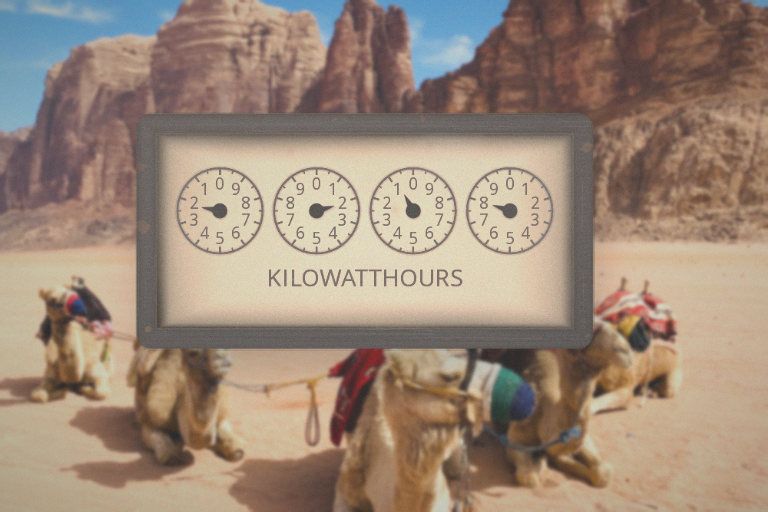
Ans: kWh 2208
